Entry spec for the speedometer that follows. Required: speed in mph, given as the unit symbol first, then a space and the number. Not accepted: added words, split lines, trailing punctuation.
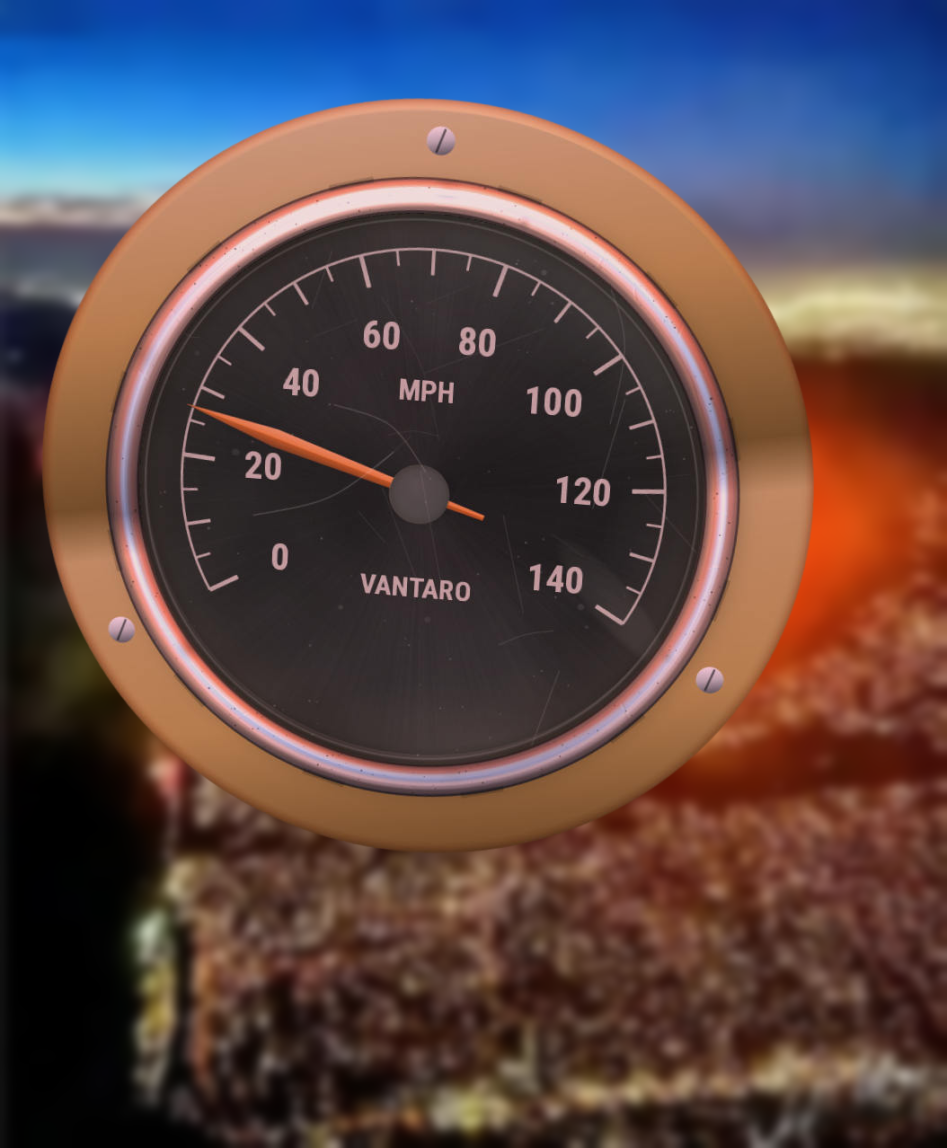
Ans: mph 27.5
